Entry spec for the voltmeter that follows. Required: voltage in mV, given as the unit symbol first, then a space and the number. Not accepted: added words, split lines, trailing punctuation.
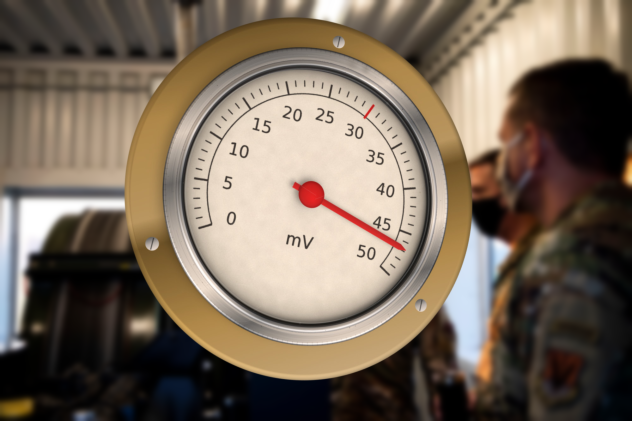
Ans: mV 47
